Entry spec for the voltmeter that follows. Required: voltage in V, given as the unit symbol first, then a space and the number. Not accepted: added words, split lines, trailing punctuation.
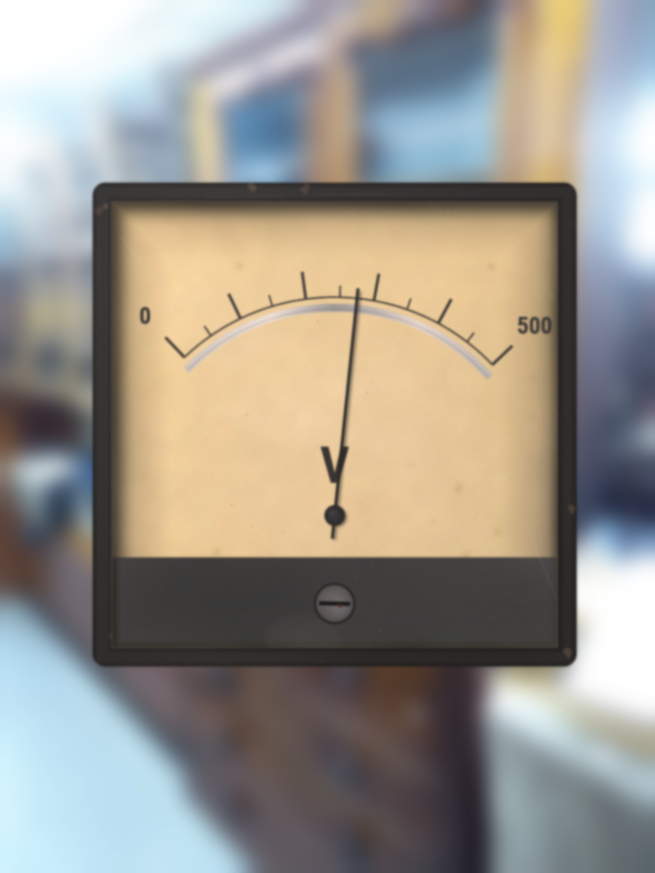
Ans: V 275
